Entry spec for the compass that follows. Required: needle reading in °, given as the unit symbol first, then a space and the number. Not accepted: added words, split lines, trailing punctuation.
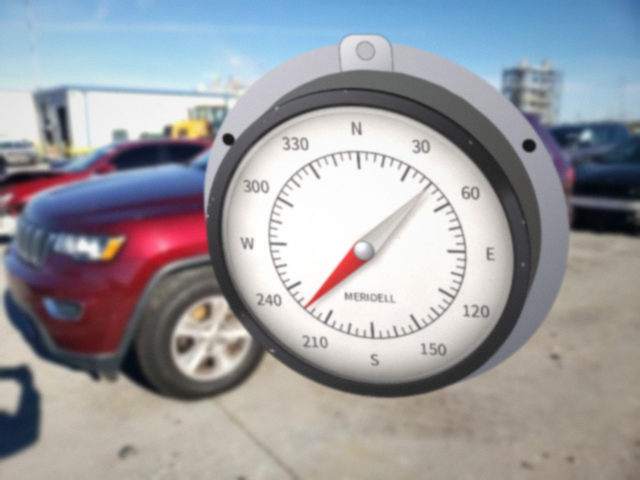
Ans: ° 225
